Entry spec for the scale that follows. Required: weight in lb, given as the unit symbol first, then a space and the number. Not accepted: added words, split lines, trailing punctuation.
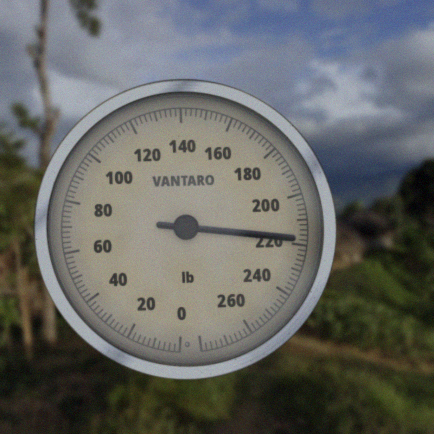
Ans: lb 218
